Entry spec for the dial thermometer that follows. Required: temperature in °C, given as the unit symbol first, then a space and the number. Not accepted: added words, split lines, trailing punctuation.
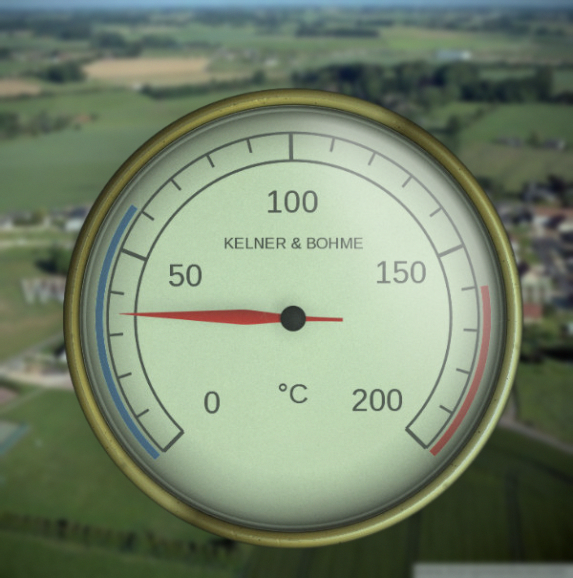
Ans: °C 35
